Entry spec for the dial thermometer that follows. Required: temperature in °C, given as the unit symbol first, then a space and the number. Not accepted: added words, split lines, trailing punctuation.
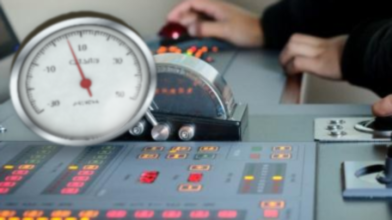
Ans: °C 5
